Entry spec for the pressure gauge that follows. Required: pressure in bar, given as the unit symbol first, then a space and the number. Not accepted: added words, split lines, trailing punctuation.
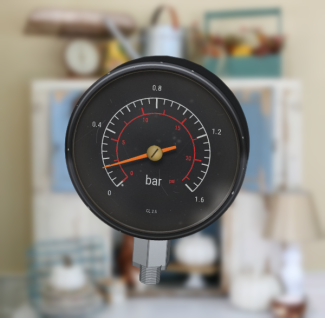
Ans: bar 0.15
